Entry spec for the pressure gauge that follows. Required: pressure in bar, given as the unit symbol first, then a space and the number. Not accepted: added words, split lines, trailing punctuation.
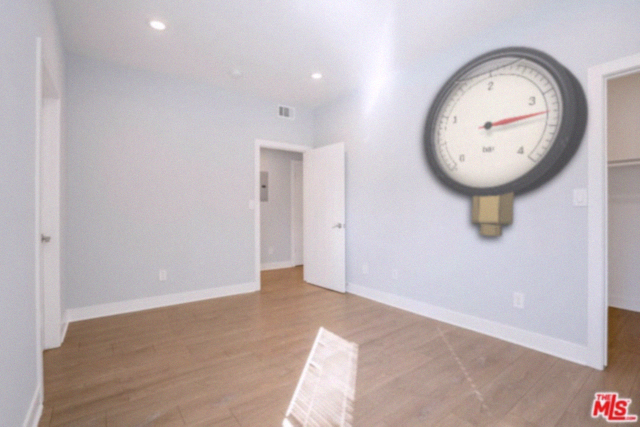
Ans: bar 3.3
